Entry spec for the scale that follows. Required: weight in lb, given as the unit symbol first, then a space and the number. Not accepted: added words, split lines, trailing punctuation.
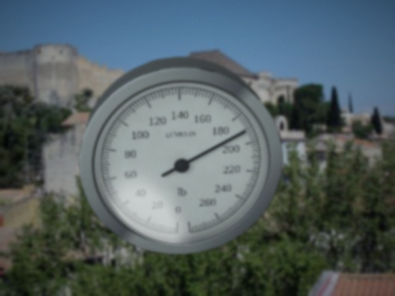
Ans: lb 190
